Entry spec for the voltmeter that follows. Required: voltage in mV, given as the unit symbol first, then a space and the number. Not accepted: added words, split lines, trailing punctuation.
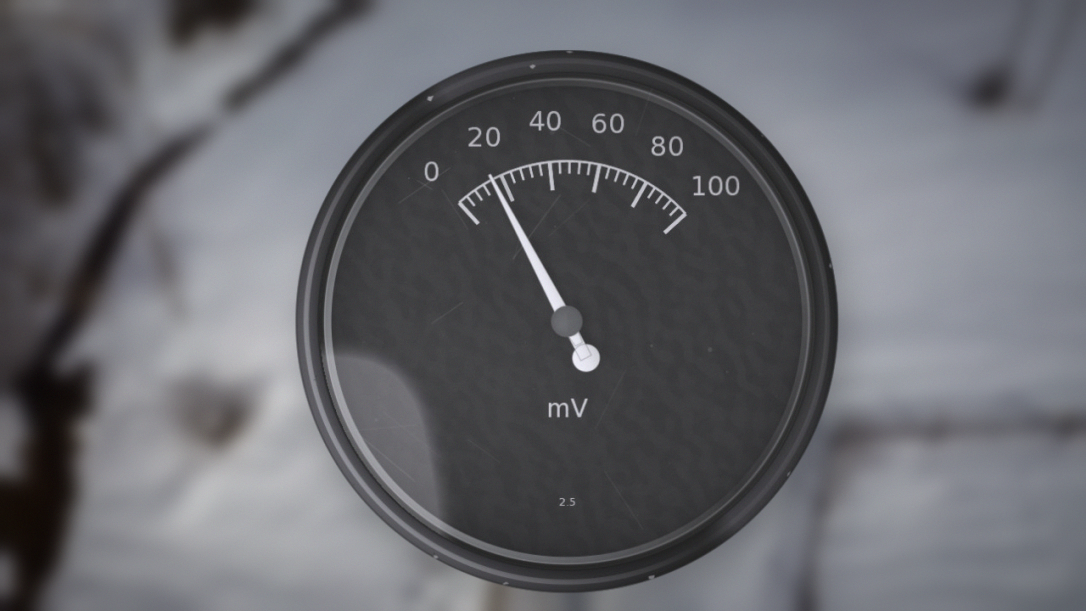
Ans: mV 16
